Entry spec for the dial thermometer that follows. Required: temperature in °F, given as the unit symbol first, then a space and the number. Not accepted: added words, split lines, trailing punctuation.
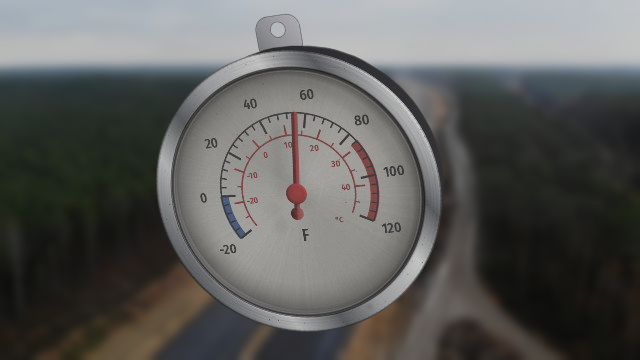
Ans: °F 56
